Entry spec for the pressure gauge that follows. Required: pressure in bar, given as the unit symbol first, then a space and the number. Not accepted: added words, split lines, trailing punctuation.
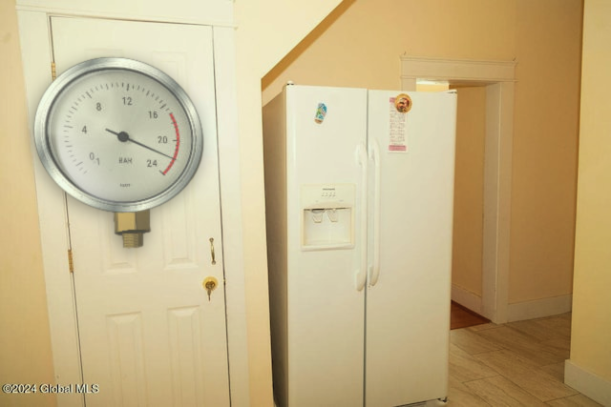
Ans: bar 22
